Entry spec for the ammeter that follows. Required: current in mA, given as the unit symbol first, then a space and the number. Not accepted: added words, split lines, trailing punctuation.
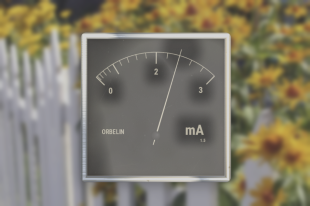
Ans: mA 2.4
